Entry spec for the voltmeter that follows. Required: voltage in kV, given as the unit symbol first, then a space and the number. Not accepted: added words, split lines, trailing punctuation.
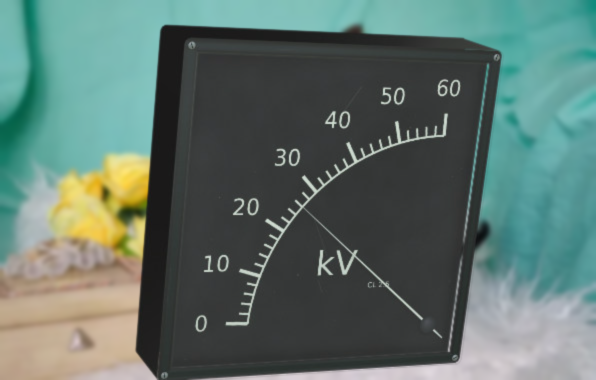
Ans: kV 26
